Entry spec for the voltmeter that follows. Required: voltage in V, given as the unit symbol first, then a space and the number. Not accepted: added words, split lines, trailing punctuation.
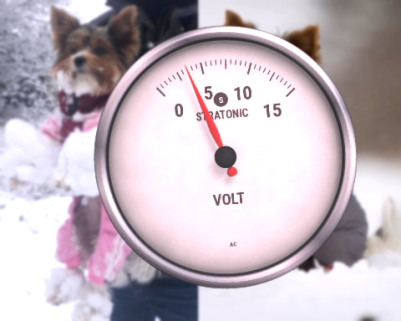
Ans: V 3.5
